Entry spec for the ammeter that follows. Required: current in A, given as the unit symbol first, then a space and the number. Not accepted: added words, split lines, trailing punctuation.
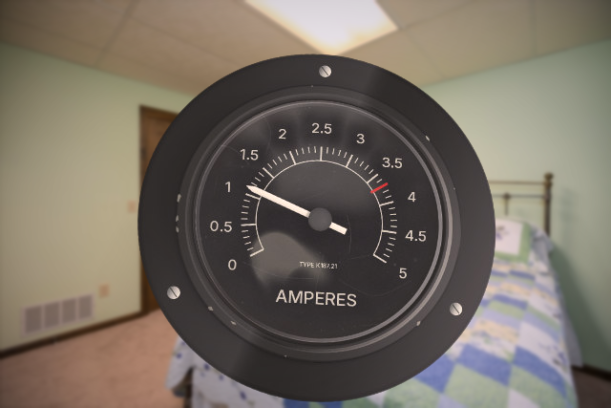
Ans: A 1.1
